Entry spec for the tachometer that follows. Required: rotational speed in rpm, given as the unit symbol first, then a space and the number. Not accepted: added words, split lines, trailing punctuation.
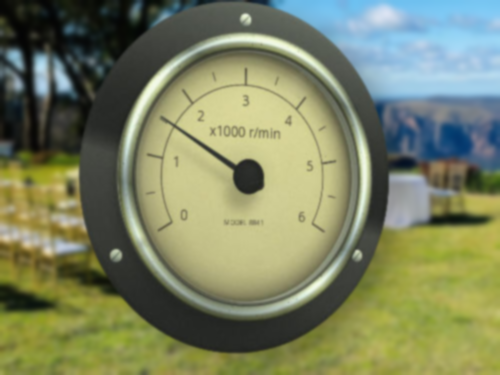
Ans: rpm 1500
